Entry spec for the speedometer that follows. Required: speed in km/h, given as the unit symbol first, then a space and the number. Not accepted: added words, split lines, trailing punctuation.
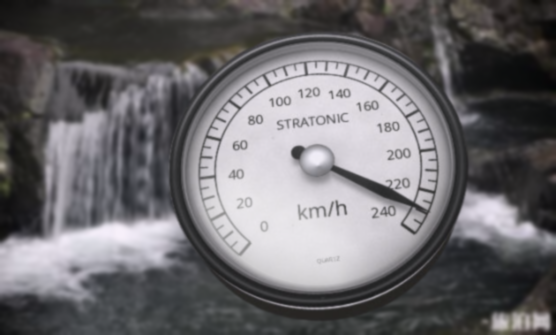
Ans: km/h 230
